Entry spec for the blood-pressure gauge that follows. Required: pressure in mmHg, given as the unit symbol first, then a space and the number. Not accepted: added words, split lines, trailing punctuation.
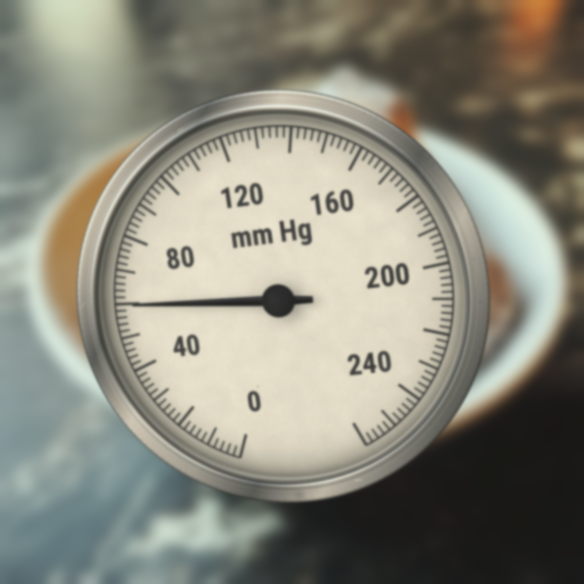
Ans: mmHg 60
